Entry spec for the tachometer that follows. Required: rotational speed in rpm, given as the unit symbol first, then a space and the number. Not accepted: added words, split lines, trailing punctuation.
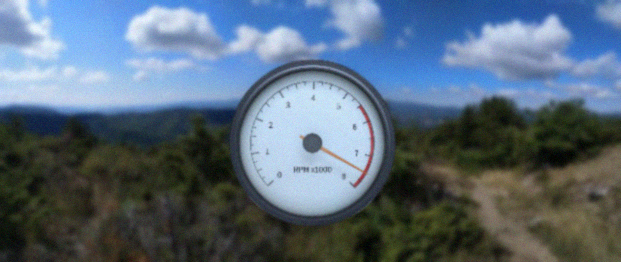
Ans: rpm 7500
